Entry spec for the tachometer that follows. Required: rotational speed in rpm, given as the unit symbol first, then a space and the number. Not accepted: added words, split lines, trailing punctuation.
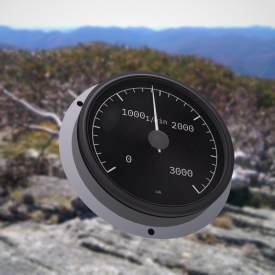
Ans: rpm 1400
